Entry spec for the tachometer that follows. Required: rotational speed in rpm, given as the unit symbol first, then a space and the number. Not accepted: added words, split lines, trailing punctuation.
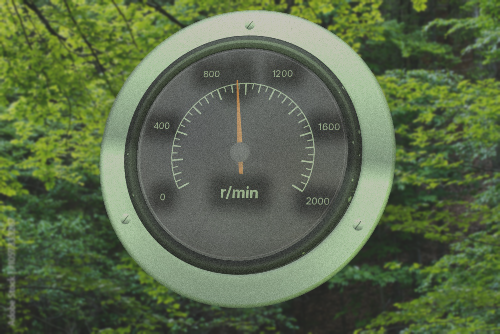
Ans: rpm 950
